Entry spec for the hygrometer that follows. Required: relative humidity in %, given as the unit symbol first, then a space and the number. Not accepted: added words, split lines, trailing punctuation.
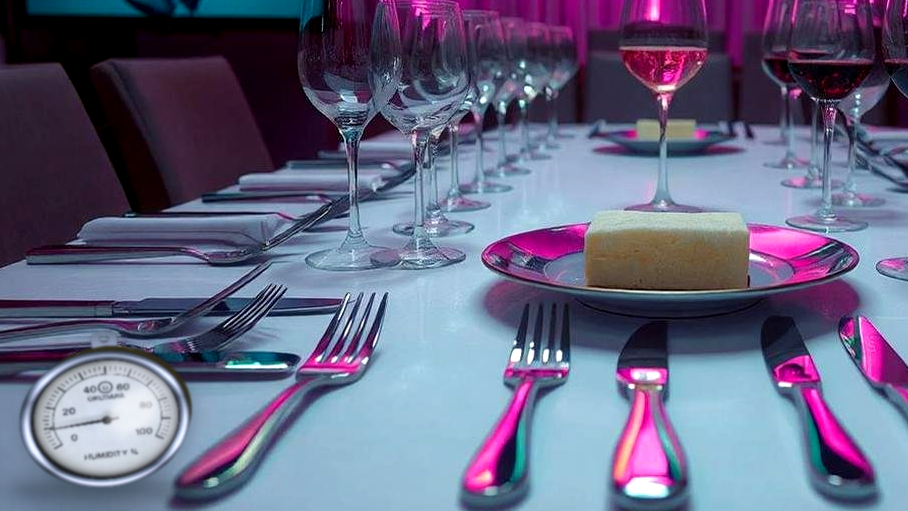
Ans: % 10
